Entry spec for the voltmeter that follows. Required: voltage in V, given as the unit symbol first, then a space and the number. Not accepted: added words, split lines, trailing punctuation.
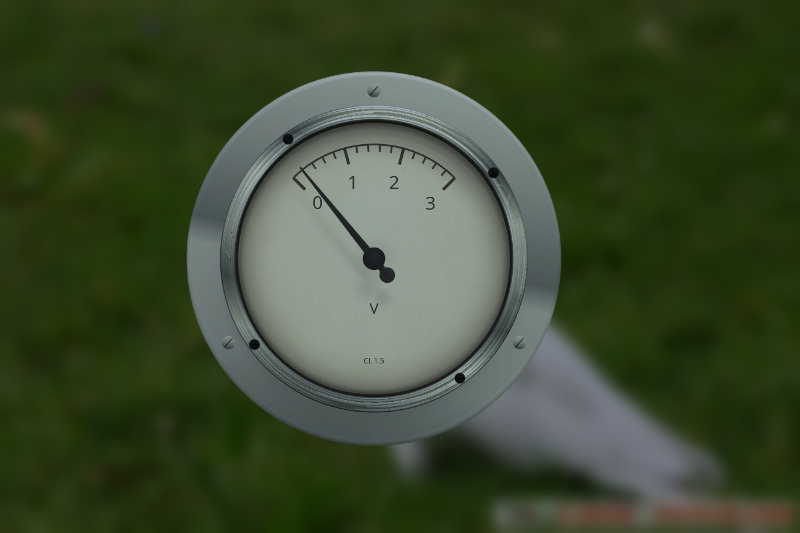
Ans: V 0.2
